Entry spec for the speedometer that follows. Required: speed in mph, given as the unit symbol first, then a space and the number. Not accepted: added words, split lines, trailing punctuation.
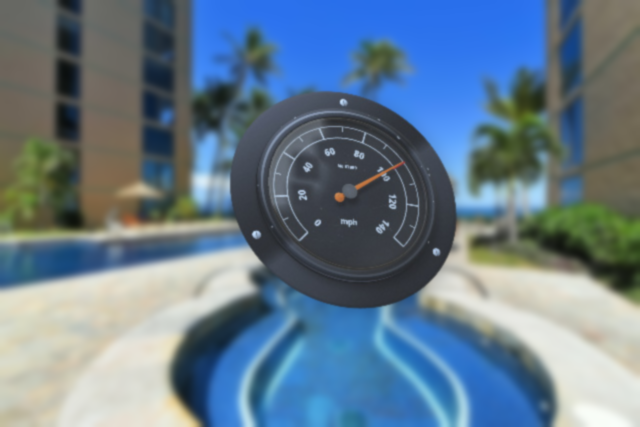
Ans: mph 100
